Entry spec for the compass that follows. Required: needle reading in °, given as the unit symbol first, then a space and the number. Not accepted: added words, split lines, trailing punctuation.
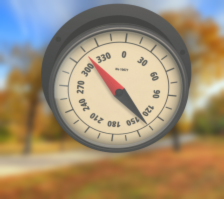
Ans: ° 315
